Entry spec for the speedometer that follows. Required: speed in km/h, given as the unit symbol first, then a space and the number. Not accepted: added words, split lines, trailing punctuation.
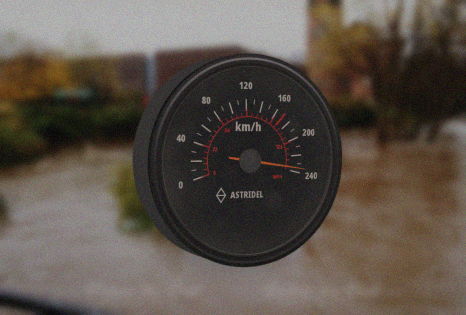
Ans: km/h 235
